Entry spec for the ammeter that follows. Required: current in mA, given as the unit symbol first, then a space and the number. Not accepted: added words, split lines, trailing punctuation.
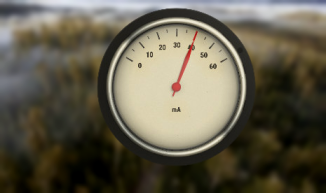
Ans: mA 40
